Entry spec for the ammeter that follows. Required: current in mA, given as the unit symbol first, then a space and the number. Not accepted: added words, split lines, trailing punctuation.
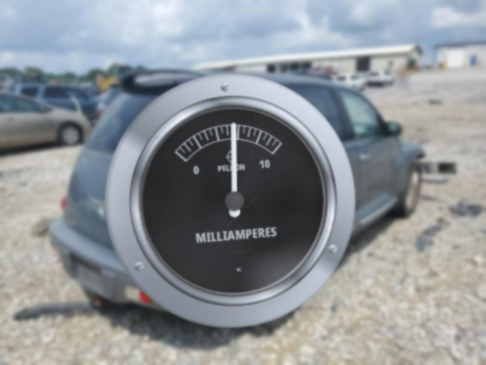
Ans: mA 5.5
